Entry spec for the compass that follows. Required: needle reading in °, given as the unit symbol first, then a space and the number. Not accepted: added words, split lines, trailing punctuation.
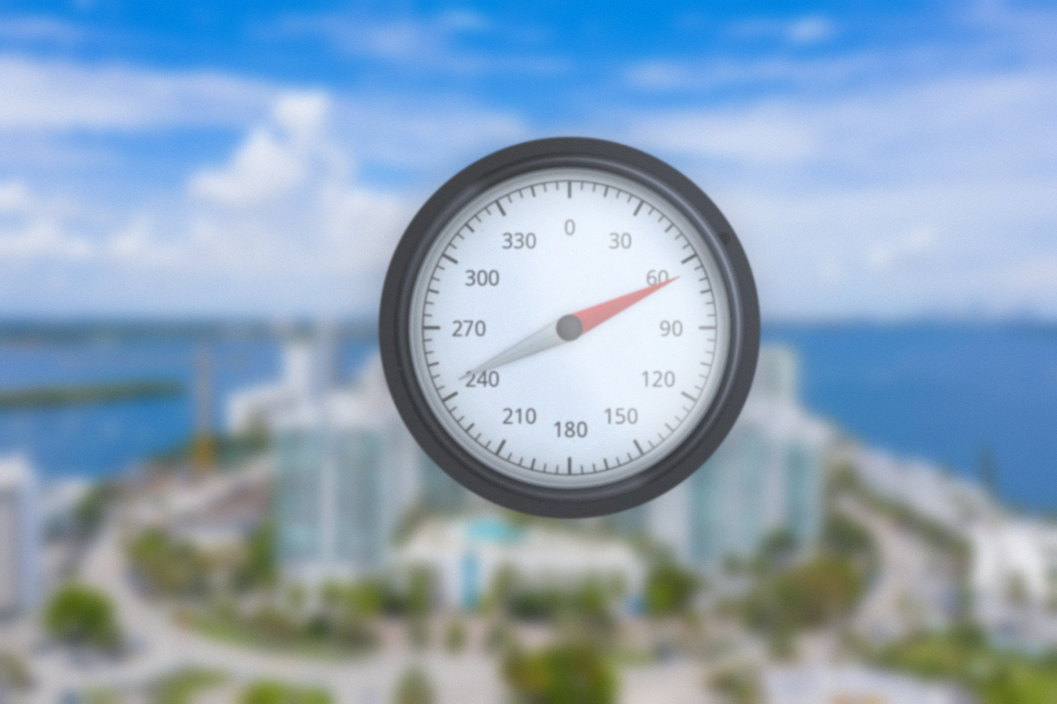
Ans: ° 65
